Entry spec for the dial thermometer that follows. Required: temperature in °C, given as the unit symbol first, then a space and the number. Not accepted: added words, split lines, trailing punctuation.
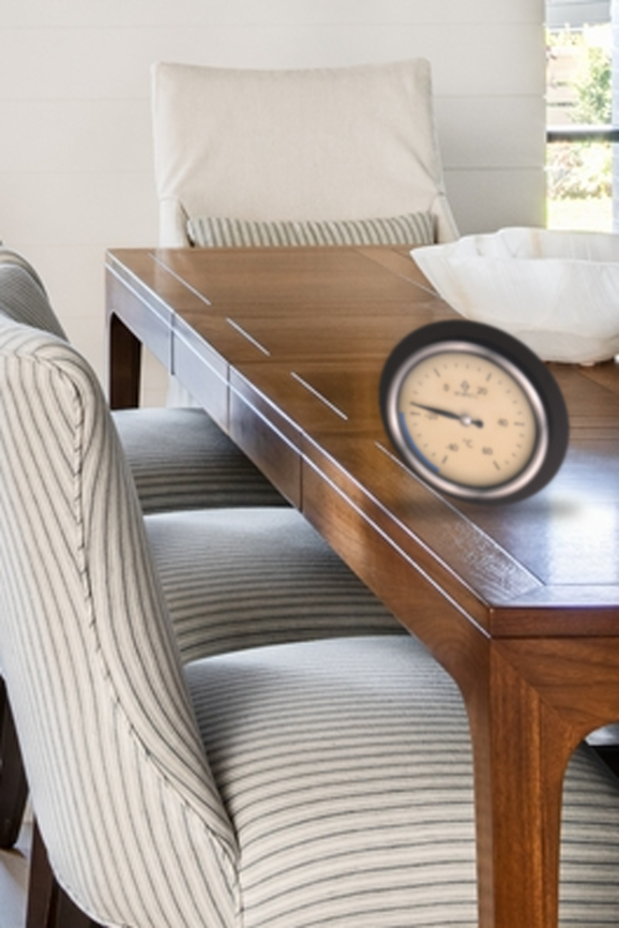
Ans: °C -16
